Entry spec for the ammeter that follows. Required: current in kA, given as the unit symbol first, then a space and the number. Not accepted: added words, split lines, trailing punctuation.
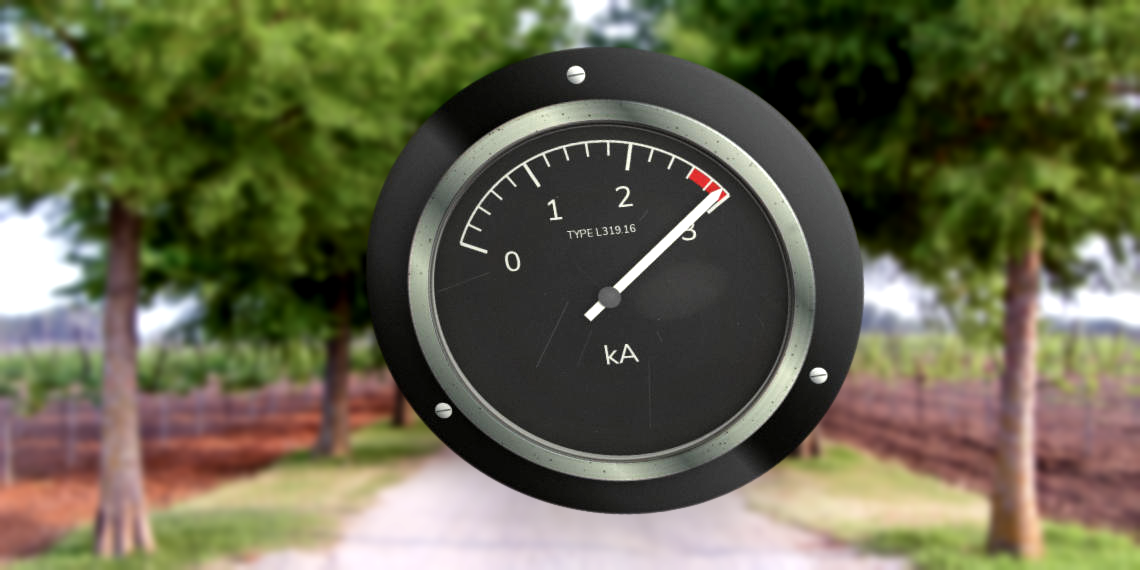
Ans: kA 2.9
